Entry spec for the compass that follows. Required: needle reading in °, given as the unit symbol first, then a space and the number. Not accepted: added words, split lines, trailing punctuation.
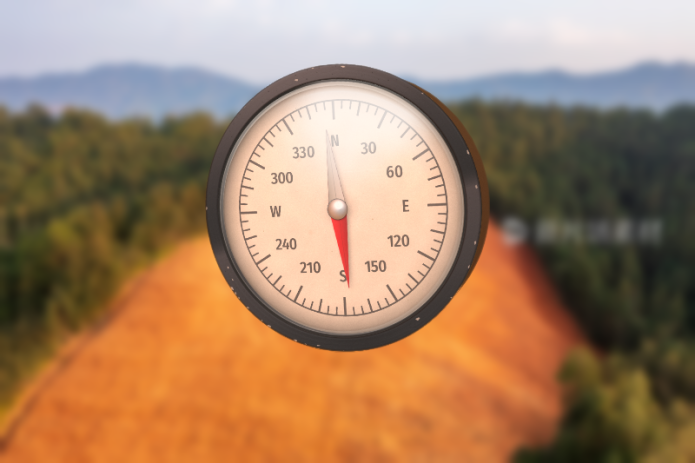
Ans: ° 175
